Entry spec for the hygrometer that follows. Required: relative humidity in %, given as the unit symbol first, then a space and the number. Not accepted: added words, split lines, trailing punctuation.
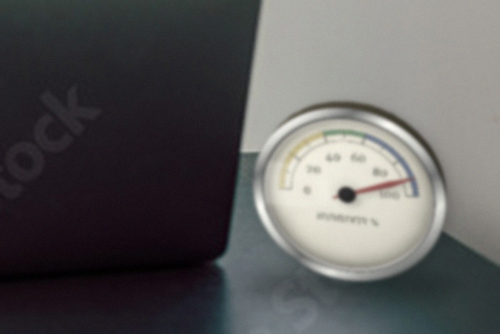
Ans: % 90
